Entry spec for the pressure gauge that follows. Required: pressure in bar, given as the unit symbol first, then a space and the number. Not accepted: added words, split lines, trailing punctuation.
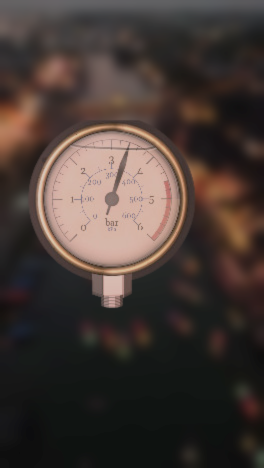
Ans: bar 3.4
